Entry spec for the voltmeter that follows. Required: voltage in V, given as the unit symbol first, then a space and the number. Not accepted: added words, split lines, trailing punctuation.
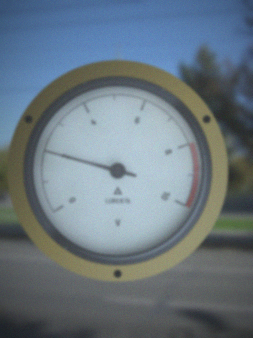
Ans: V 2
